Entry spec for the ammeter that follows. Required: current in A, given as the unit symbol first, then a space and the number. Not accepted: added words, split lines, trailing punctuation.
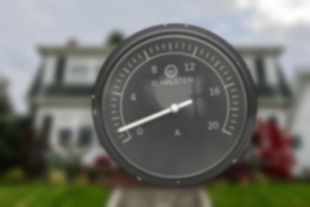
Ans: A 1
